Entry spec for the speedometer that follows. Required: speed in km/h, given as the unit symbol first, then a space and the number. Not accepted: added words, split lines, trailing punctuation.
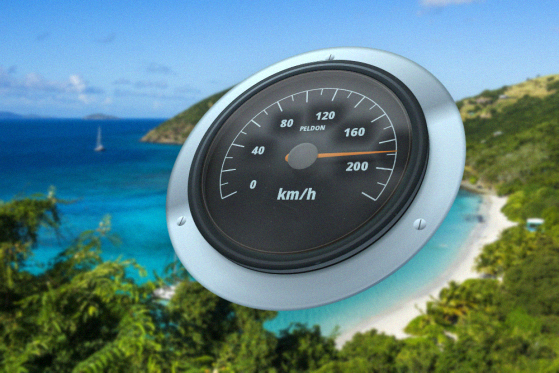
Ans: km/h 190
